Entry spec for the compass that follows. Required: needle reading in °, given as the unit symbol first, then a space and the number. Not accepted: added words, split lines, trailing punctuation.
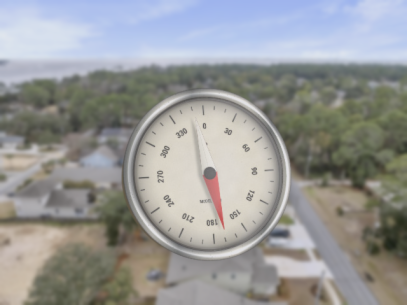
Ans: ° 170
